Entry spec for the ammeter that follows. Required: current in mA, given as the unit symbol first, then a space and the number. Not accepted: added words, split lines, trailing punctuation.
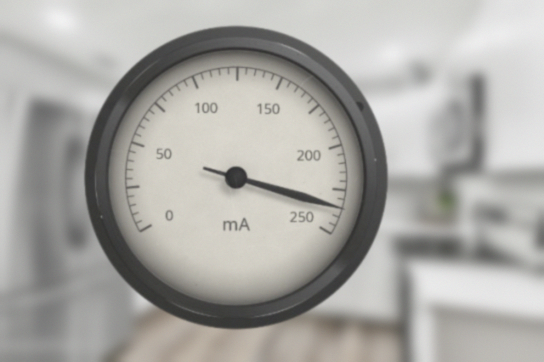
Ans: mA 235
